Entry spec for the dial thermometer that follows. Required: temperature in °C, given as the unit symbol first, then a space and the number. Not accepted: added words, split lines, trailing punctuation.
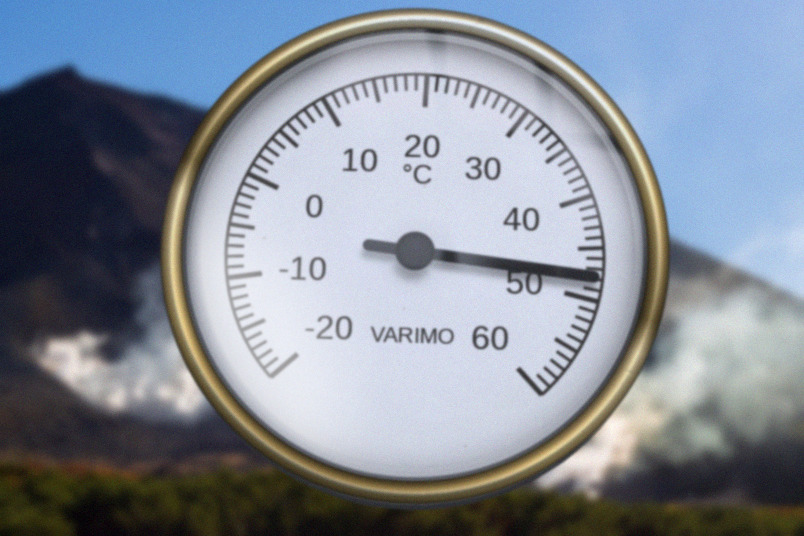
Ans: °C 48
